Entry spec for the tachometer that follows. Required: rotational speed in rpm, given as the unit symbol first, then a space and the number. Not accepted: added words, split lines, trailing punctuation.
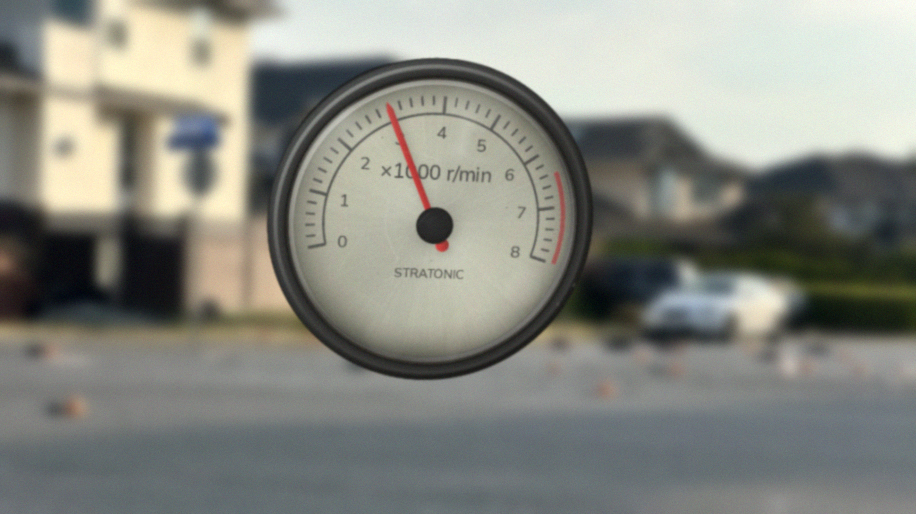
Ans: rpm 3000
